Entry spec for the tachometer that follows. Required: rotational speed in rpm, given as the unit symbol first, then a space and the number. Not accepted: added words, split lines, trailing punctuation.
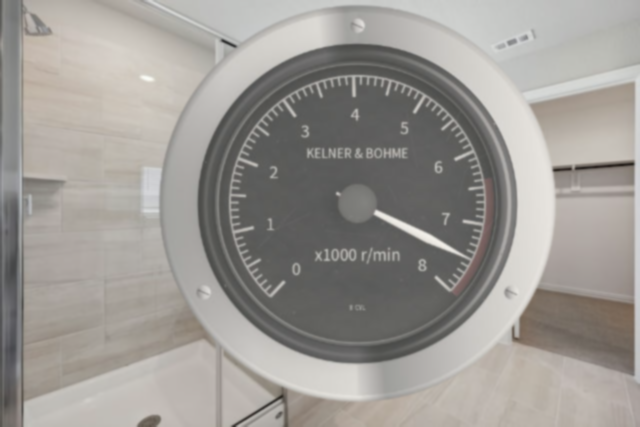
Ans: rpm 7500
